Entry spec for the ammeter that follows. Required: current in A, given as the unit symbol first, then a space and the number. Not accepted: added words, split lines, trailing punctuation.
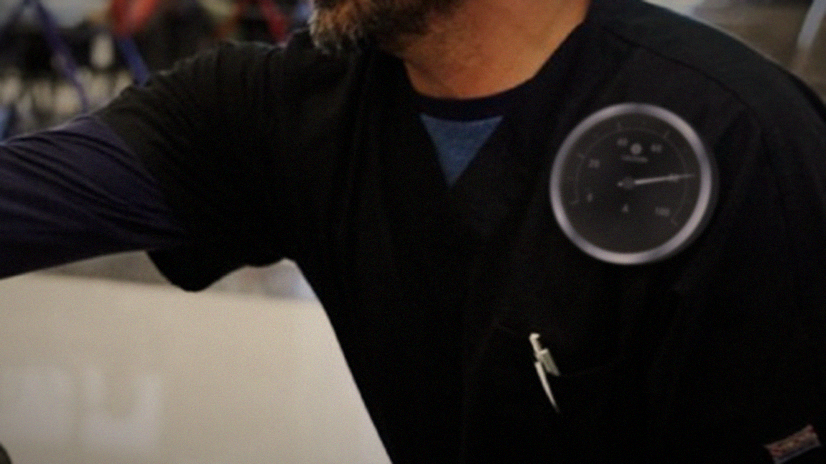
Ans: A 80
